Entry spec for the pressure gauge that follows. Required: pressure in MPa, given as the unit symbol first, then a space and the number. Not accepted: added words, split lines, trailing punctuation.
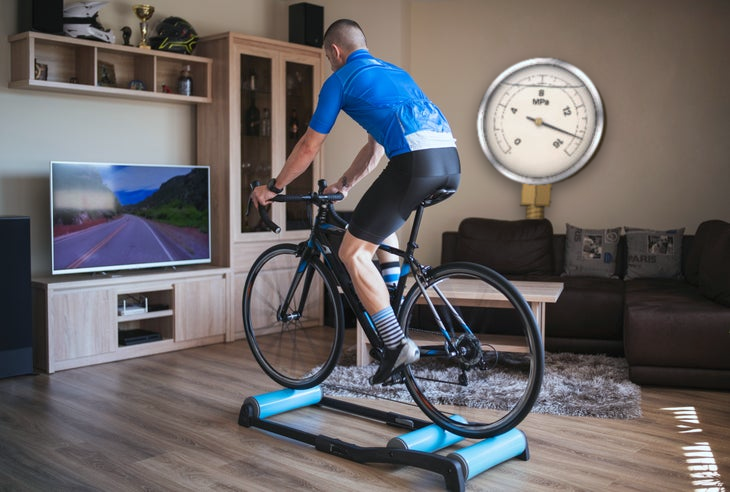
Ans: MPa 14.5
